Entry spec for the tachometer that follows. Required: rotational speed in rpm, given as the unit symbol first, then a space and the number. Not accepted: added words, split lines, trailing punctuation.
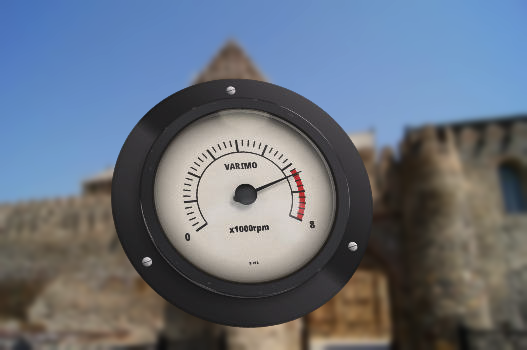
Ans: rpm 6400
